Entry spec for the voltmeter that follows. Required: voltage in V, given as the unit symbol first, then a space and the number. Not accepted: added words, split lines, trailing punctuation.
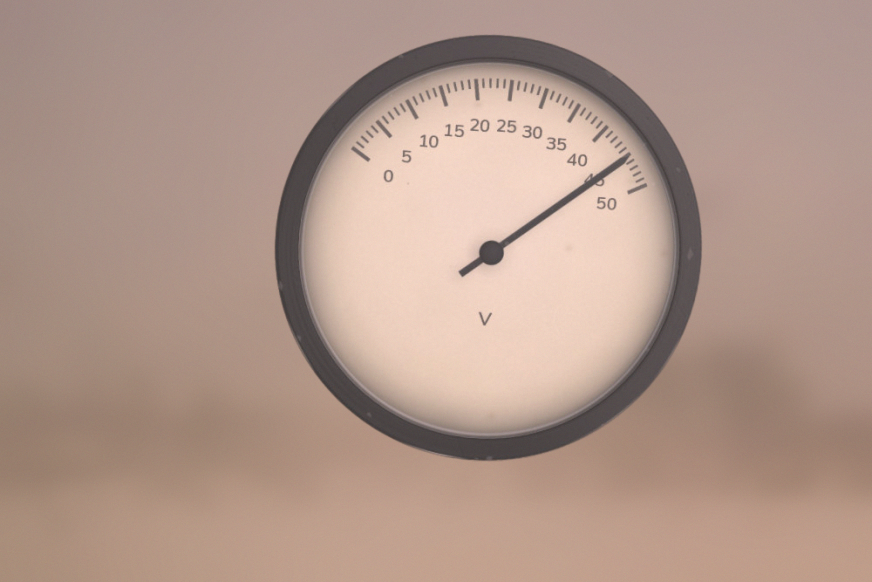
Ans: V 45
